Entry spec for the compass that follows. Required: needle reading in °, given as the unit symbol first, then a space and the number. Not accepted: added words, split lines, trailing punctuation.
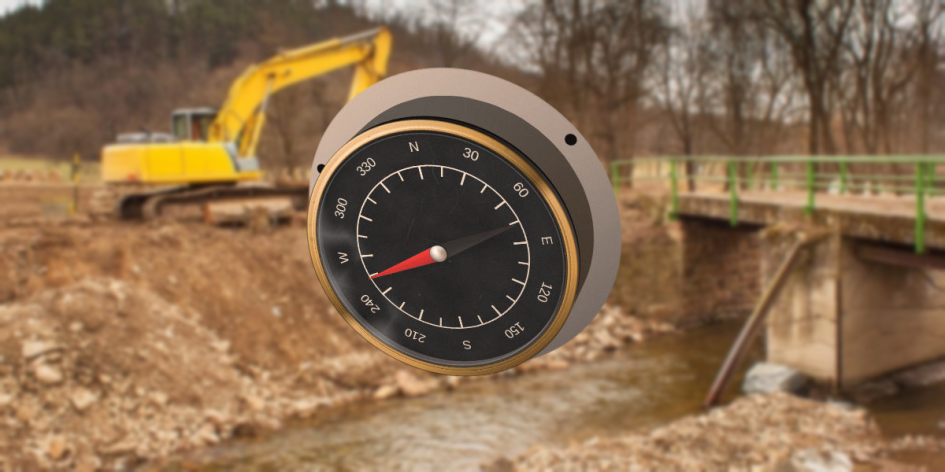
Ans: ° 255
